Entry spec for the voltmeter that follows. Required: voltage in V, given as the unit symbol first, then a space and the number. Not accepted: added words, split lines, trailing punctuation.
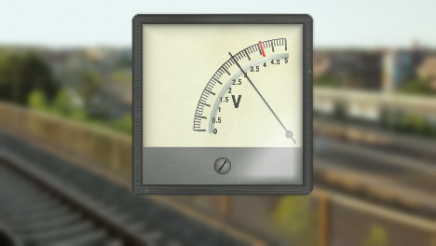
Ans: V 3
